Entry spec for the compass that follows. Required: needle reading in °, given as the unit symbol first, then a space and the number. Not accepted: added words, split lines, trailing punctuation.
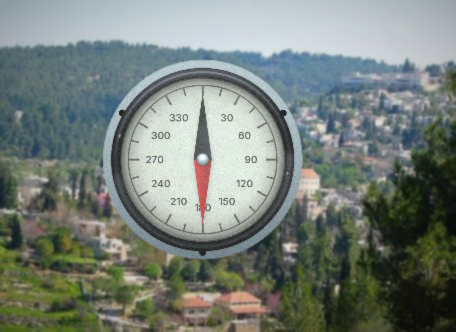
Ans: ° 180
